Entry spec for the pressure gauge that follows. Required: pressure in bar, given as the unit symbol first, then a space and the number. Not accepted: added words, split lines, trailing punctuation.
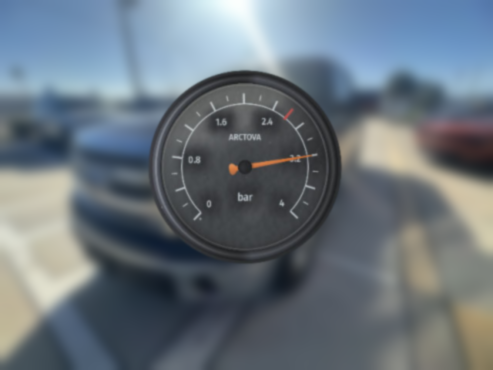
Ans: bar 3.2
